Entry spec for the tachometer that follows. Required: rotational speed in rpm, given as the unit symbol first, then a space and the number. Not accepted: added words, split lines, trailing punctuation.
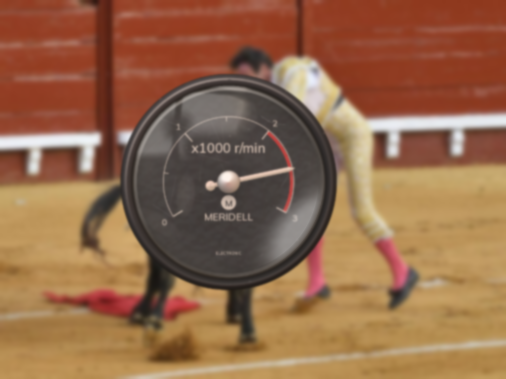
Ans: rpm 2500
